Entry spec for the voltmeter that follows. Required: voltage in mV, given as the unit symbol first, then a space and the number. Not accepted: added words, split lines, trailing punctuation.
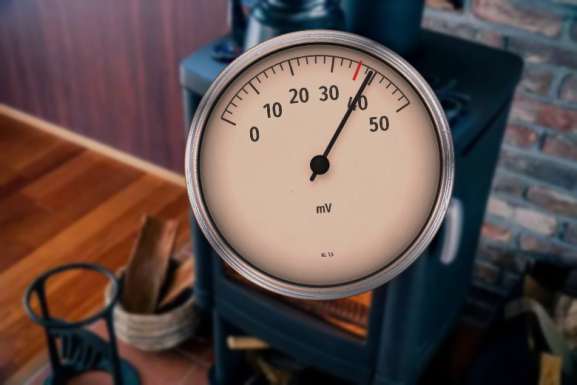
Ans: mV 39
